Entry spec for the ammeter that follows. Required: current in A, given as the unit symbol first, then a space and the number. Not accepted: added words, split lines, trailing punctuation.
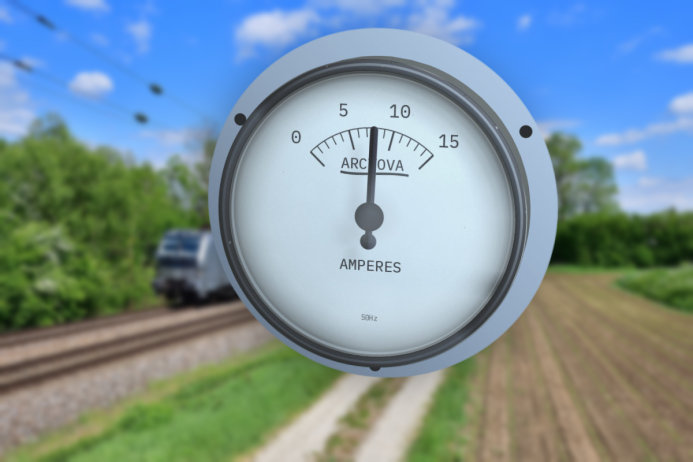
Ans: A 8
